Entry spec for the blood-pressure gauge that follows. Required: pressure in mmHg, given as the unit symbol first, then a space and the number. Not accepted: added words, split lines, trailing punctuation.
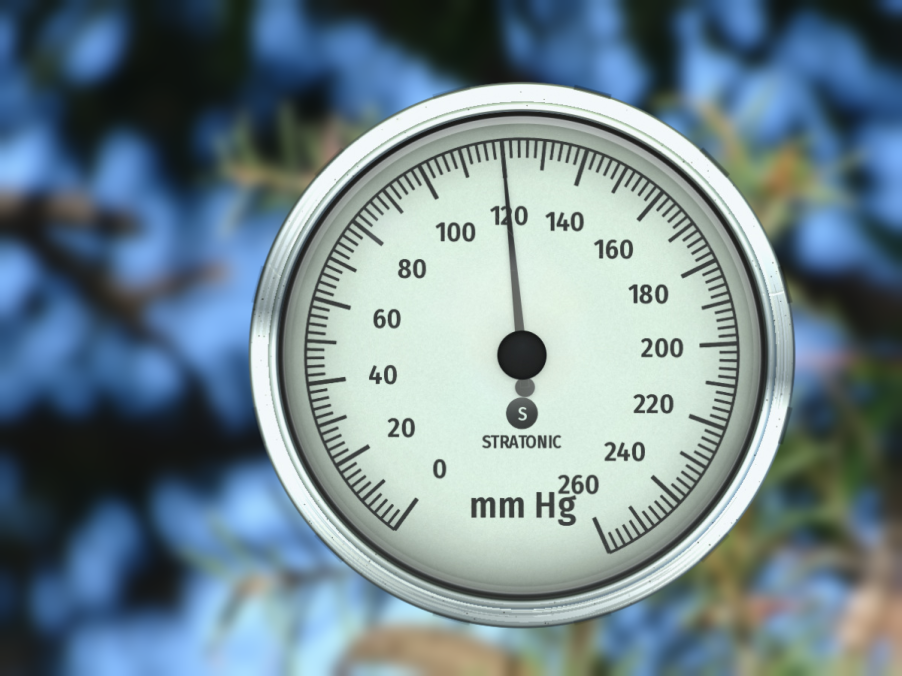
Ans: mmHg 120
